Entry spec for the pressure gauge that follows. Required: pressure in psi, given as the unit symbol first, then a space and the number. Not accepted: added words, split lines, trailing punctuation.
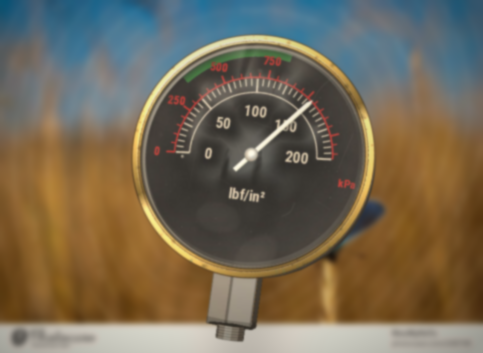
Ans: psi 150
